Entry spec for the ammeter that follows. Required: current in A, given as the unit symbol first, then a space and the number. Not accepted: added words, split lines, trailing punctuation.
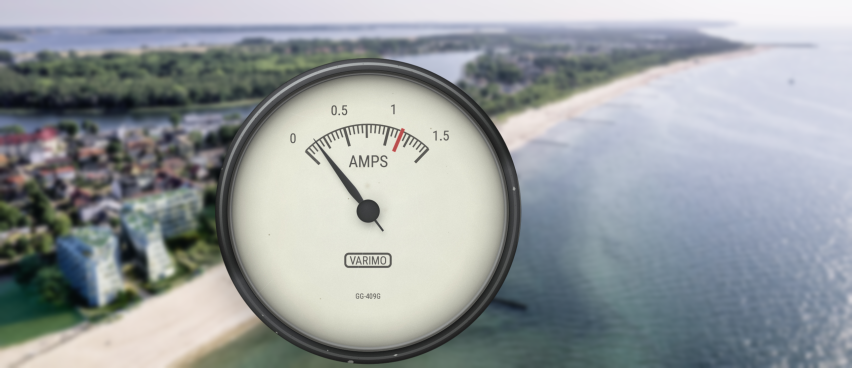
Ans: A 0.15
